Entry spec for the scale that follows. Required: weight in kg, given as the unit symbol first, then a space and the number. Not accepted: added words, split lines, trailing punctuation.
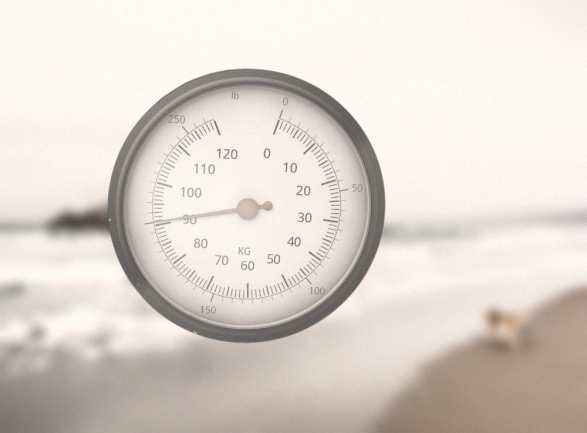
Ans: kg 91
